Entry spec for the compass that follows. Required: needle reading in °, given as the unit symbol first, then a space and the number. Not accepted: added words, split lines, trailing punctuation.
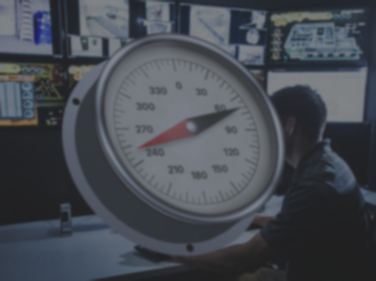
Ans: ° 250
